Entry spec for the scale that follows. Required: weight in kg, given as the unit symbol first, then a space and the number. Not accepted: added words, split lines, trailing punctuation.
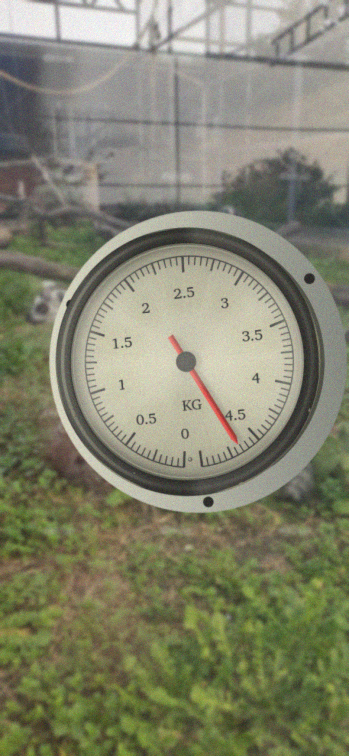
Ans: kg 4.65
